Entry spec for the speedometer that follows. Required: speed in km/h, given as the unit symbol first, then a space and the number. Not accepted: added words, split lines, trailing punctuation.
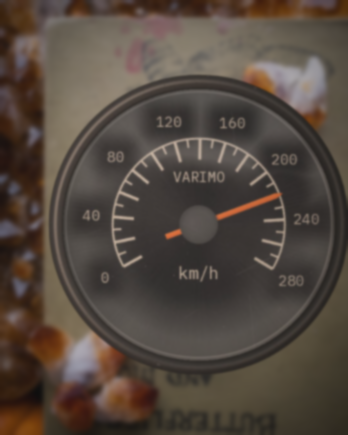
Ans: km/h 220
